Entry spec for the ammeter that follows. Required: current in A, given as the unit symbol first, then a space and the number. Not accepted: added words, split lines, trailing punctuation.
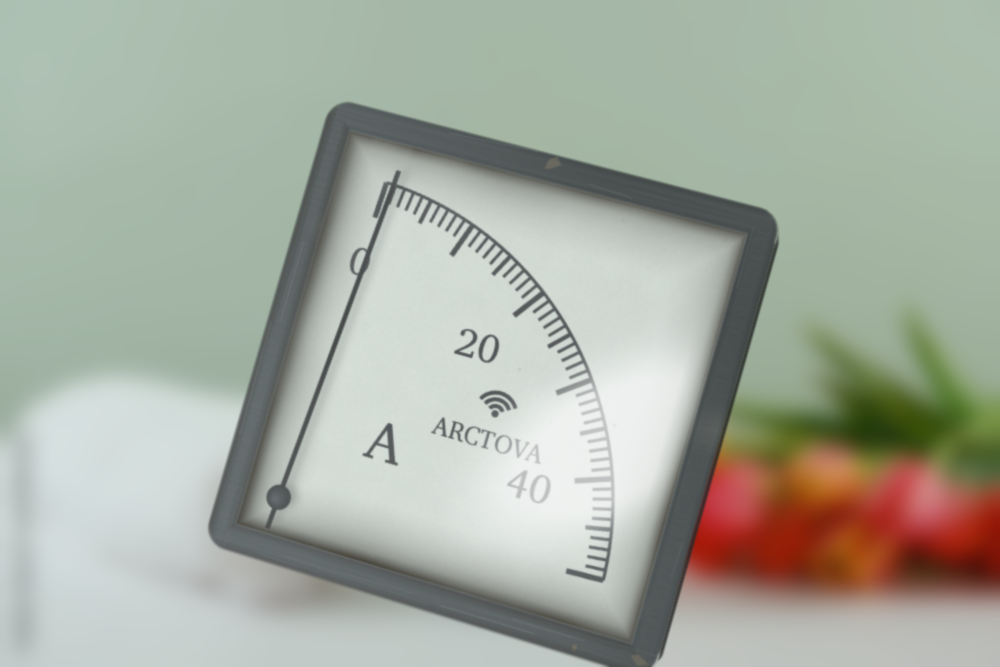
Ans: A 1
